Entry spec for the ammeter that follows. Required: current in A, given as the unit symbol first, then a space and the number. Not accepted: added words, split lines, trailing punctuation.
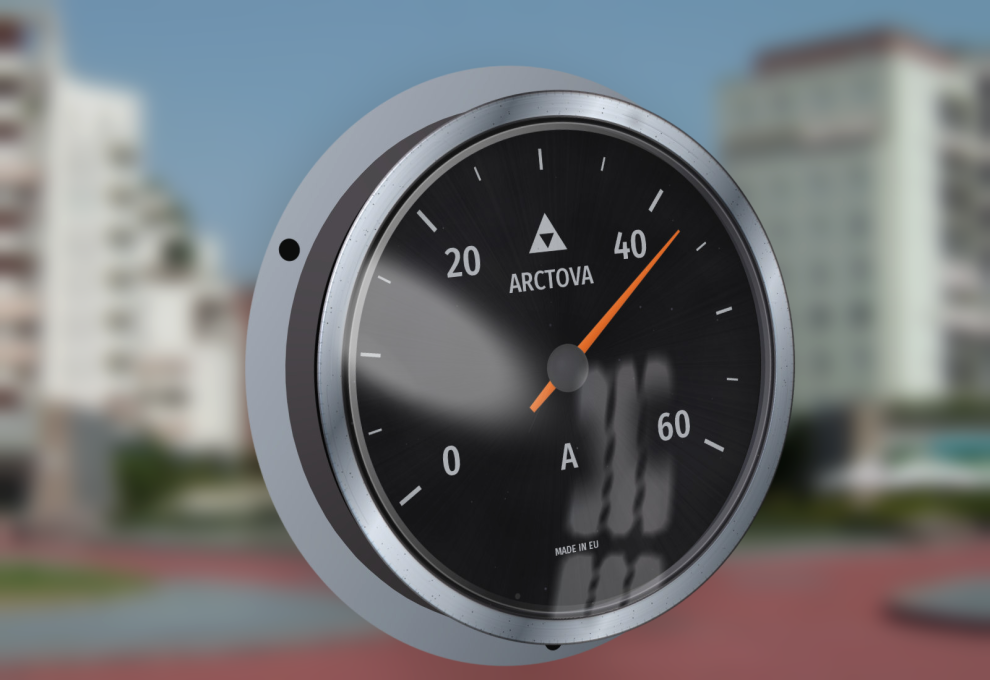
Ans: A 42.5
